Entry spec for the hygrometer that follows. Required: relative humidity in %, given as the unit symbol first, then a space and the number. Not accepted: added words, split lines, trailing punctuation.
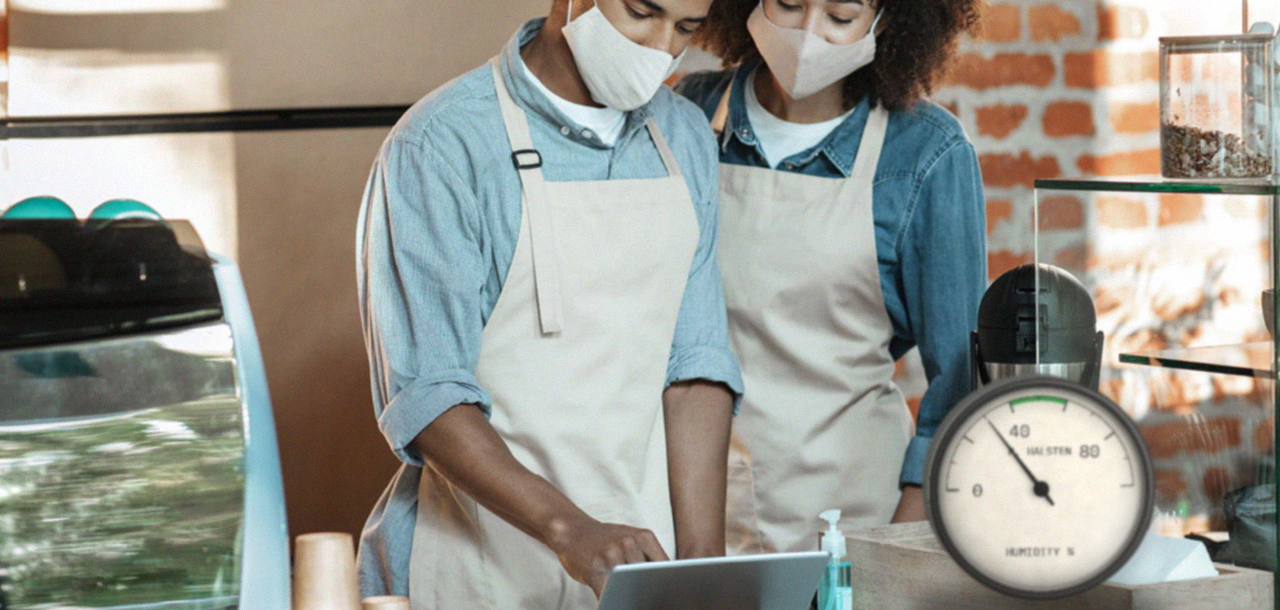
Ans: % 30
